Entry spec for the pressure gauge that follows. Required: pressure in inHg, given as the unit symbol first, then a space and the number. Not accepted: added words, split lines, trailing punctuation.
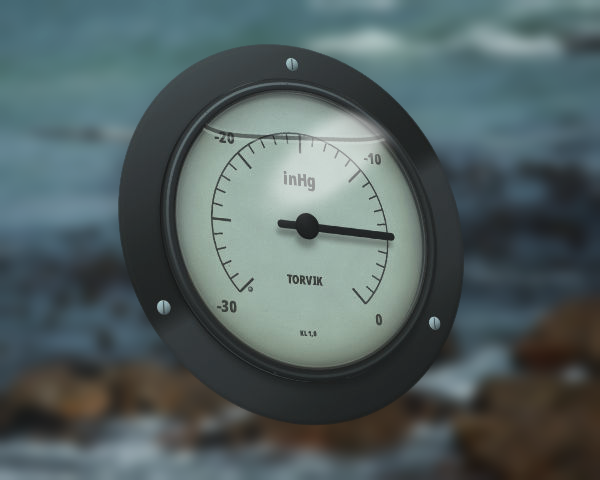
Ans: inHg -5
